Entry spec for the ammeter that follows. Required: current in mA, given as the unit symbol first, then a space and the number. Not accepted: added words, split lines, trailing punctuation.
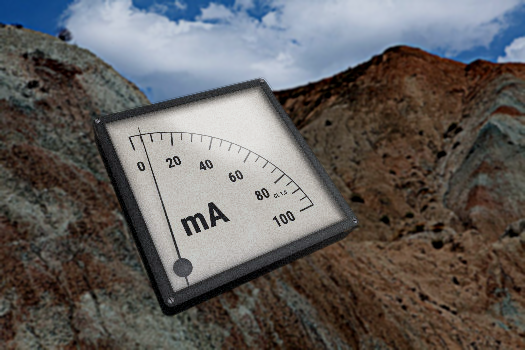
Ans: mA 5
